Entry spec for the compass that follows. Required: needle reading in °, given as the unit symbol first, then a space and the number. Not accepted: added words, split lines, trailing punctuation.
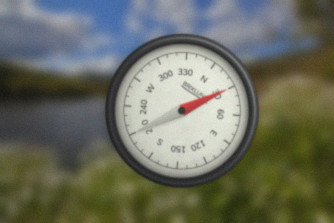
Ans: ° 30
